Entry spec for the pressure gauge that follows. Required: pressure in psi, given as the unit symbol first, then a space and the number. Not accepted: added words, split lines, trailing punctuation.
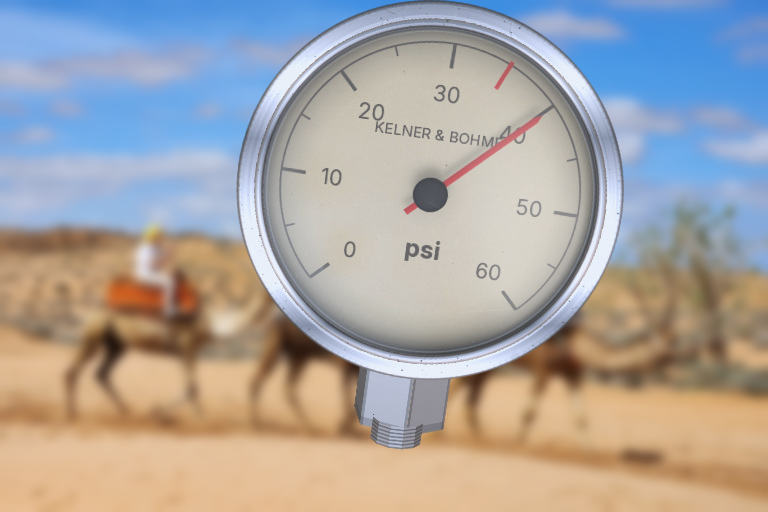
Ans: psi 40
